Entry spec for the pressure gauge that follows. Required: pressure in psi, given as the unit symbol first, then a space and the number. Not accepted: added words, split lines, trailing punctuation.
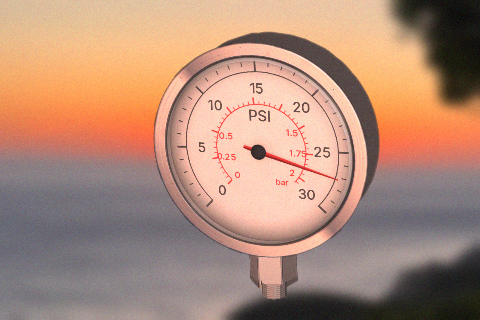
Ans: psi 27
